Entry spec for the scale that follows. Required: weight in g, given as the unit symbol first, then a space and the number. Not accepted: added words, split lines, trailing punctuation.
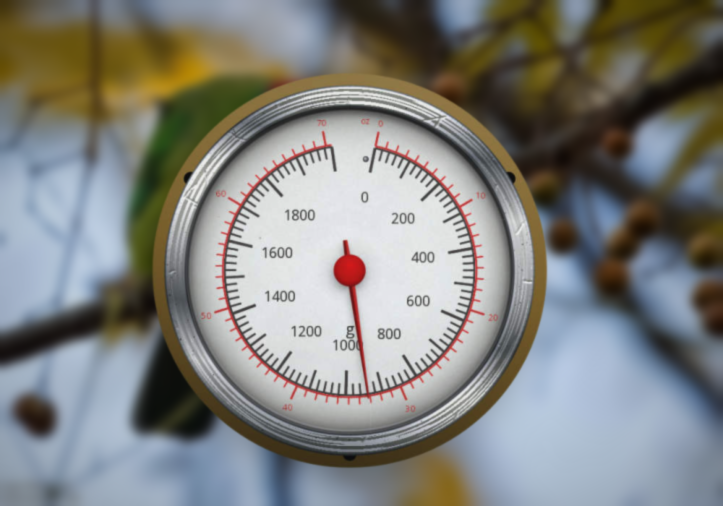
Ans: g 940
